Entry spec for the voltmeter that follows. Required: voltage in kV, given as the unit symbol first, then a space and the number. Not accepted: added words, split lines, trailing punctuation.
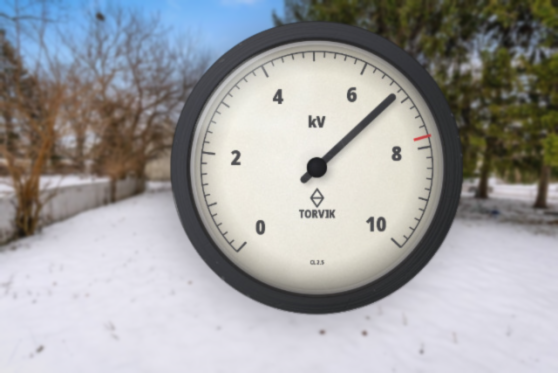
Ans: kV 6.8
